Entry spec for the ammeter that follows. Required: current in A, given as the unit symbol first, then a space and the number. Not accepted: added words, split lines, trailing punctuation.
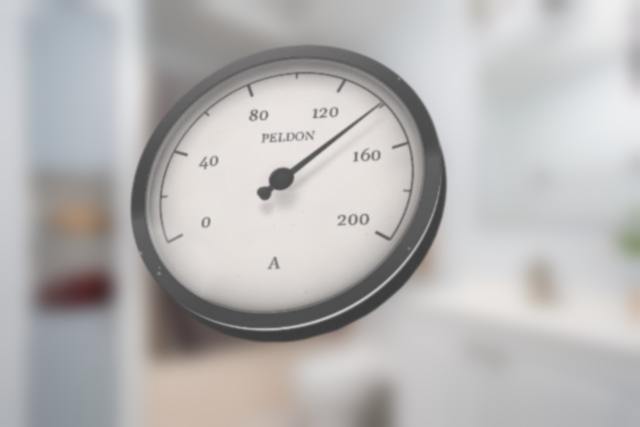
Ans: A 140
